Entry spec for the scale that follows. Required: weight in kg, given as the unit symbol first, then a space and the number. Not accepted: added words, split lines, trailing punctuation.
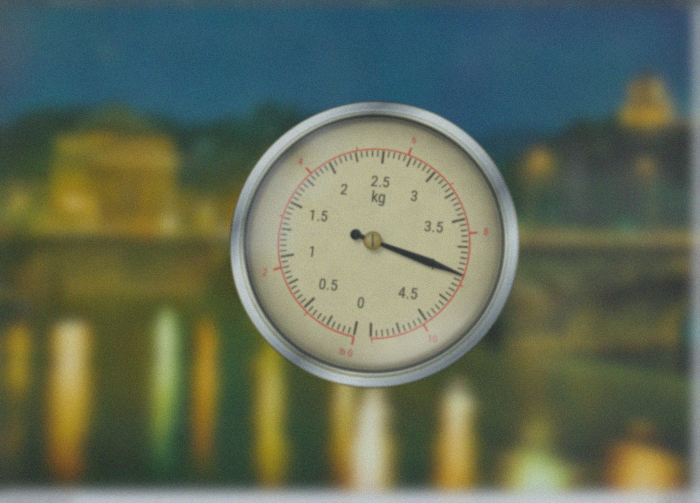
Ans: kg 4
